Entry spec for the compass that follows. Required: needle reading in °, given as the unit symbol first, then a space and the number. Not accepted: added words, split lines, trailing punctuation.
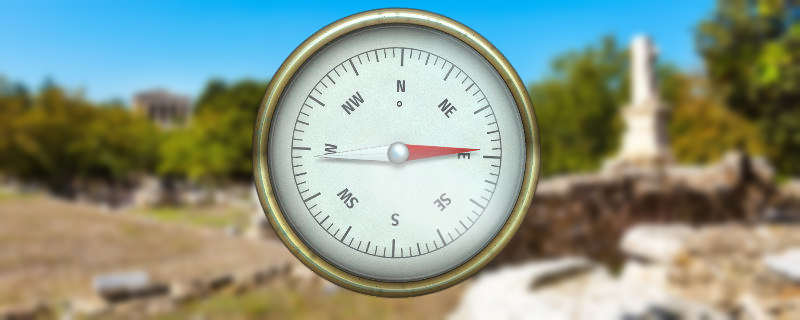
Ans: ° 85
